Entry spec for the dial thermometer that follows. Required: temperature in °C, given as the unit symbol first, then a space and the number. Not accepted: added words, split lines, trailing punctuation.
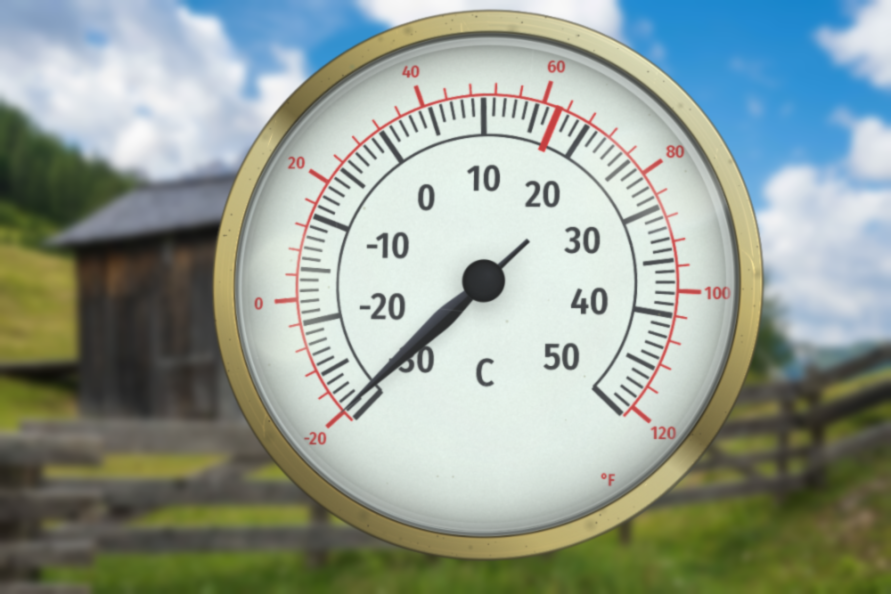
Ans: °C -29
